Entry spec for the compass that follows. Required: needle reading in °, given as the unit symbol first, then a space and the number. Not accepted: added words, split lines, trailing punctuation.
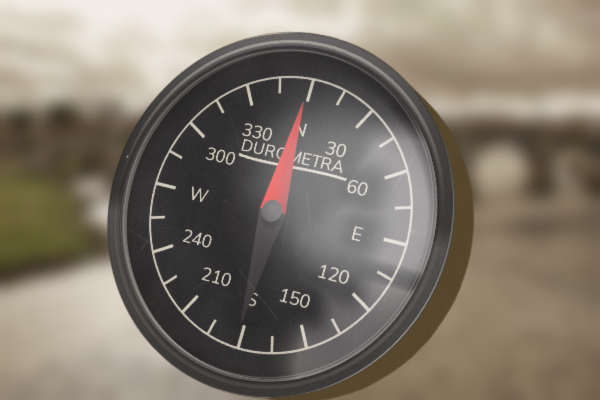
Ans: ° 0
